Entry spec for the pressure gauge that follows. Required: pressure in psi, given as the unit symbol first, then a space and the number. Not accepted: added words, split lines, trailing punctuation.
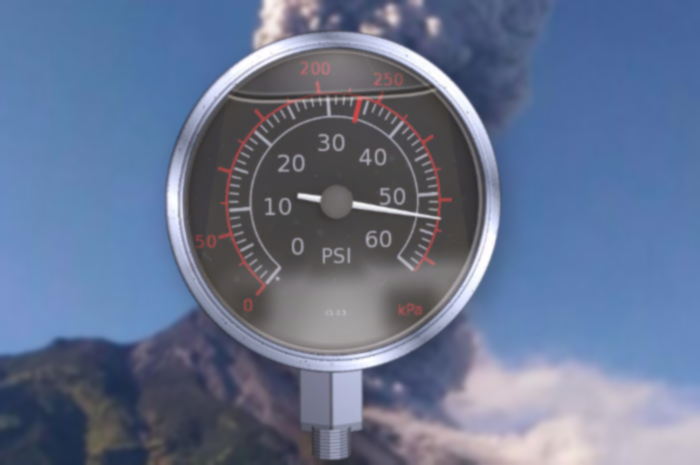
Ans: psi 53
